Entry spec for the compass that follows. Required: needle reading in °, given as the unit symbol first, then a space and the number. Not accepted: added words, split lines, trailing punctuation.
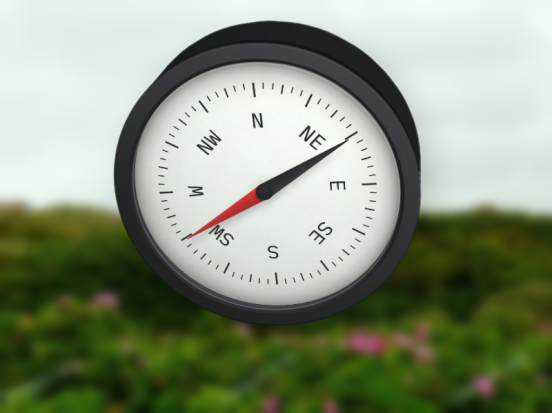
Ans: ° 240
